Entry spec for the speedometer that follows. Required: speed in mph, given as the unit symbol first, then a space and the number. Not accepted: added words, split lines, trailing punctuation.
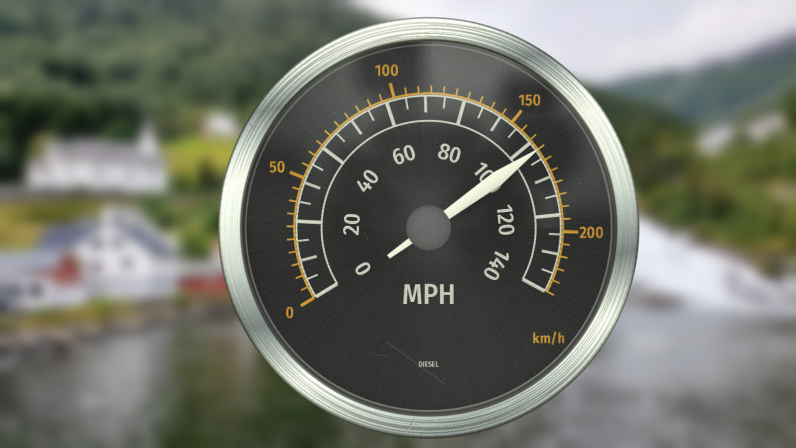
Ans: mph 102.5
